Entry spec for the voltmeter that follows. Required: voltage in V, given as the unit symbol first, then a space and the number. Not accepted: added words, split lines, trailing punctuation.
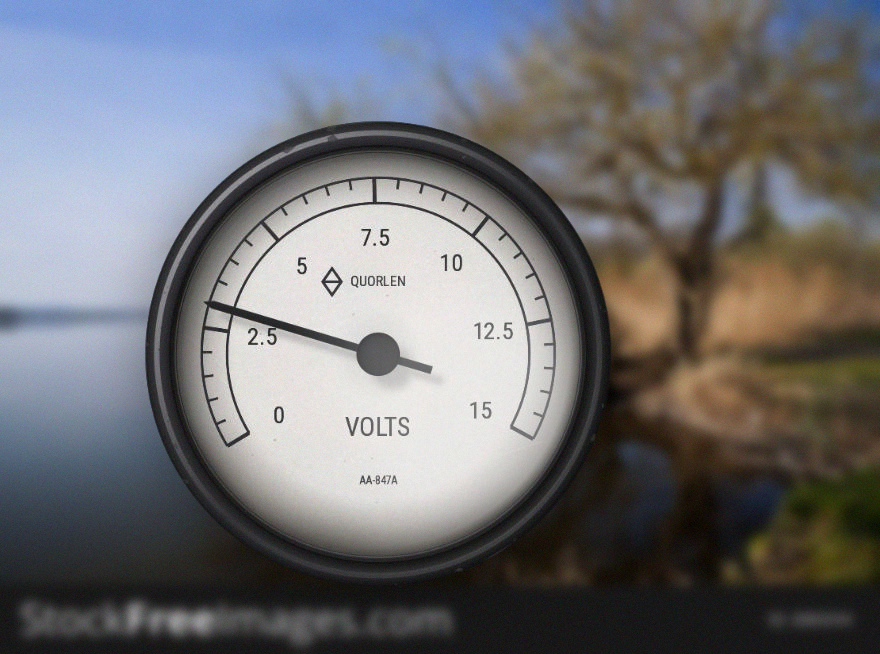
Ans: V 3
